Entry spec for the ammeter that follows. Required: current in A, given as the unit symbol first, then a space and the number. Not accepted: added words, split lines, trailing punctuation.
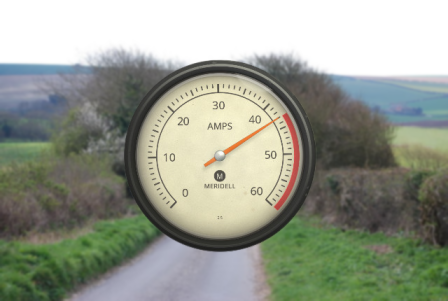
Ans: A 43
